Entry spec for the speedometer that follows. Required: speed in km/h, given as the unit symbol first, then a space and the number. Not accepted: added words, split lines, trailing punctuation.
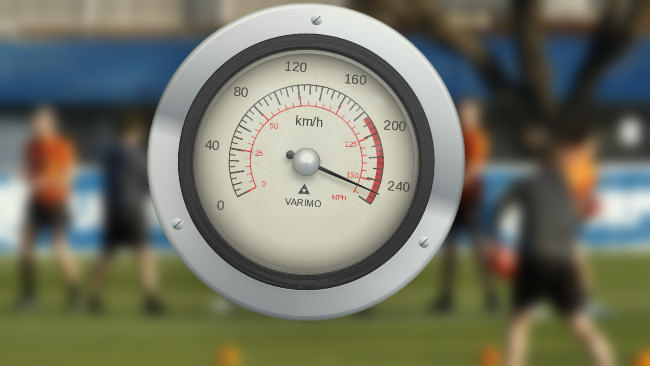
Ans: km/h 250
